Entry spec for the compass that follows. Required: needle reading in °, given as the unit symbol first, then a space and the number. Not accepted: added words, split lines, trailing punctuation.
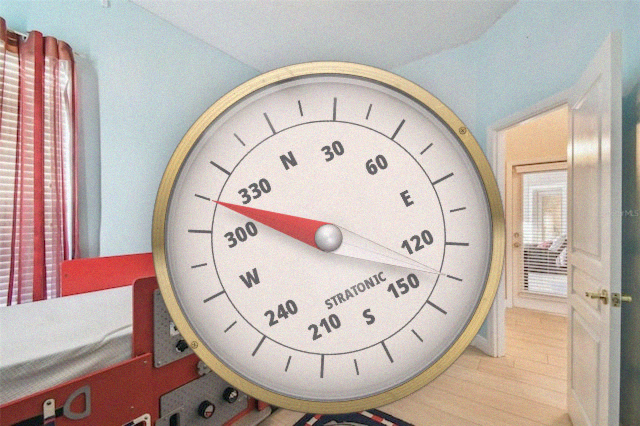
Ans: ° 315
